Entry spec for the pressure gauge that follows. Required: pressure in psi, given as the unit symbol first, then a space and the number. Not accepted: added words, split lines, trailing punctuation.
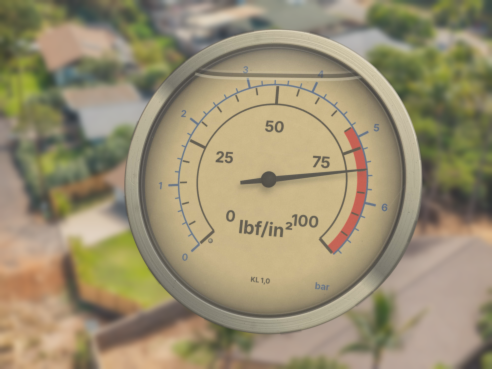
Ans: psi 80
